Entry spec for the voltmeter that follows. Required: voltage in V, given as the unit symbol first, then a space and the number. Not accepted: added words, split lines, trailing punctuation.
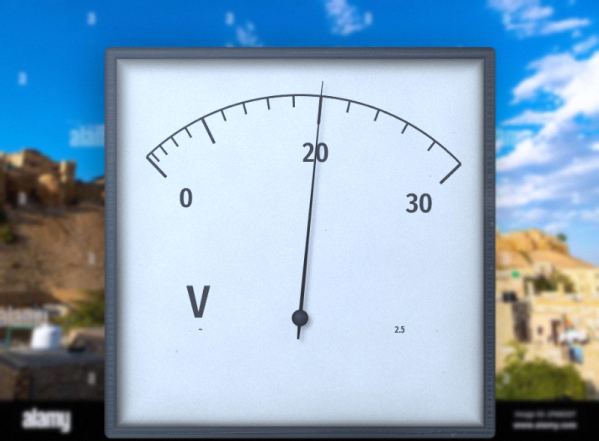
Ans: V 20
